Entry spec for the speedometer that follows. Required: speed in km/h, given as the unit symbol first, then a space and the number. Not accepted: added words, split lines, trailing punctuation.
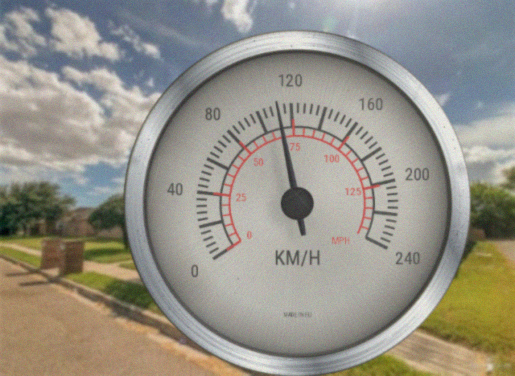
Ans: km/h 112
